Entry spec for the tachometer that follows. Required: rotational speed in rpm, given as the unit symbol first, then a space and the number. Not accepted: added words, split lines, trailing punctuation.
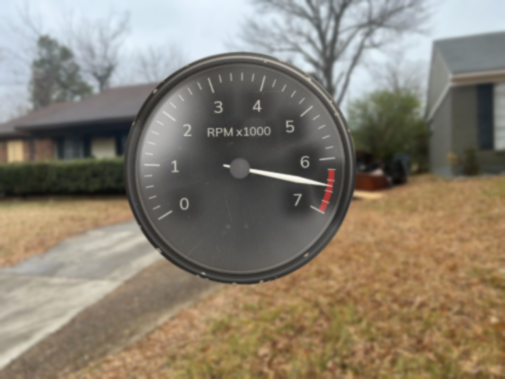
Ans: rpm 6500
